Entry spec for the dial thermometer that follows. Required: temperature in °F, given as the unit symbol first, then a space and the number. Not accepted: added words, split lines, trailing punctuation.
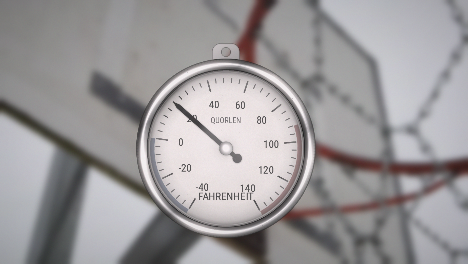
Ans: °F 20
